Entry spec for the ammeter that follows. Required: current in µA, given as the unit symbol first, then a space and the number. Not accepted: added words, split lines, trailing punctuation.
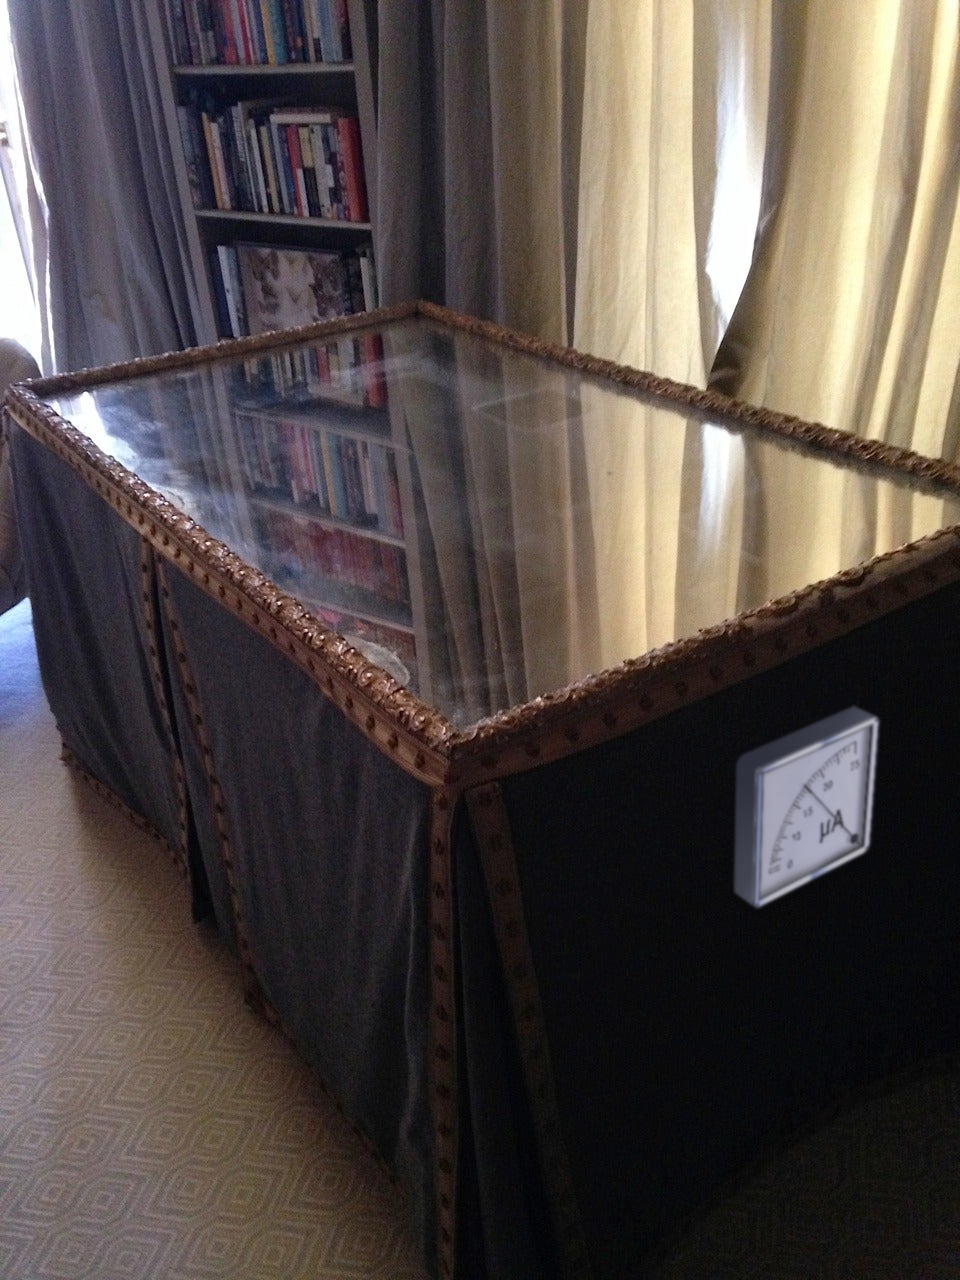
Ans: µA 17.5
